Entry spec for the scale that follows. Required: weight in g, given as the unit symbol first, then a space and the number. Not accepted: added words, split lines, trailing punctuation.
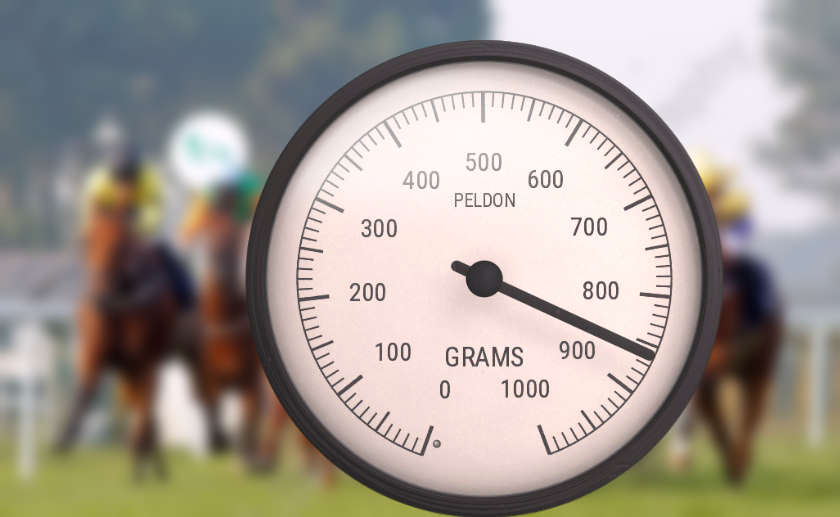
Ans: g 860
